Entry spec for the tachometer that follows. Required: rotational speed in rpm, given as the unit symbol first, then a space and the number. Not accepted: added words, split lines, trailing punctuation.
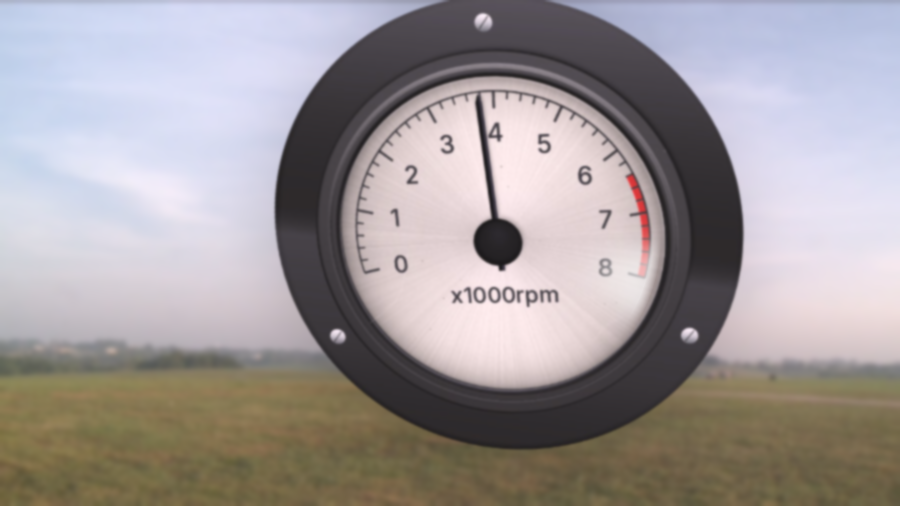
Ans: rpm 3800
